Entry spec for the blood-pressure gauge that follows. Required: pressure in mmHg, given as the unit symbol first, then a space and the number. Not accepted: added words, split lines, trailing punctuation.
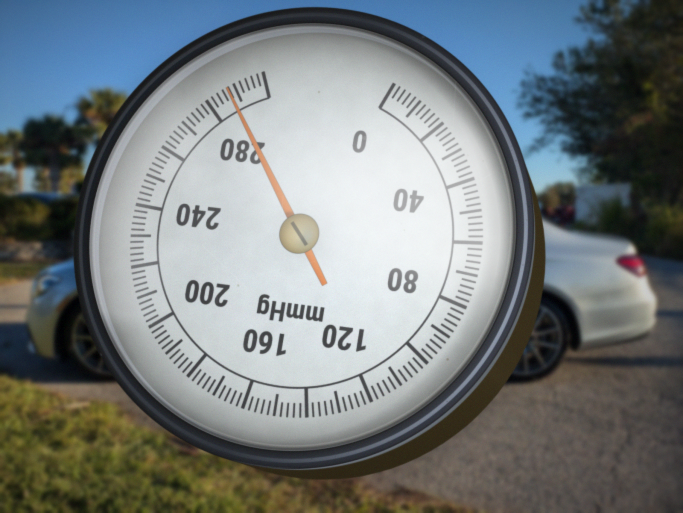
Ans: mmHg 288
